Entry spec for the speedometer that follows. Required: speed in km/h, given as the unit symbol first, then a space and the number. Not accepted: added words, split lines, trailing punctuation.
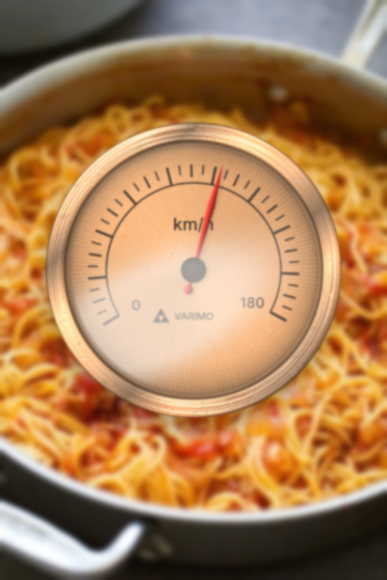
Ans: km/h 102.5
